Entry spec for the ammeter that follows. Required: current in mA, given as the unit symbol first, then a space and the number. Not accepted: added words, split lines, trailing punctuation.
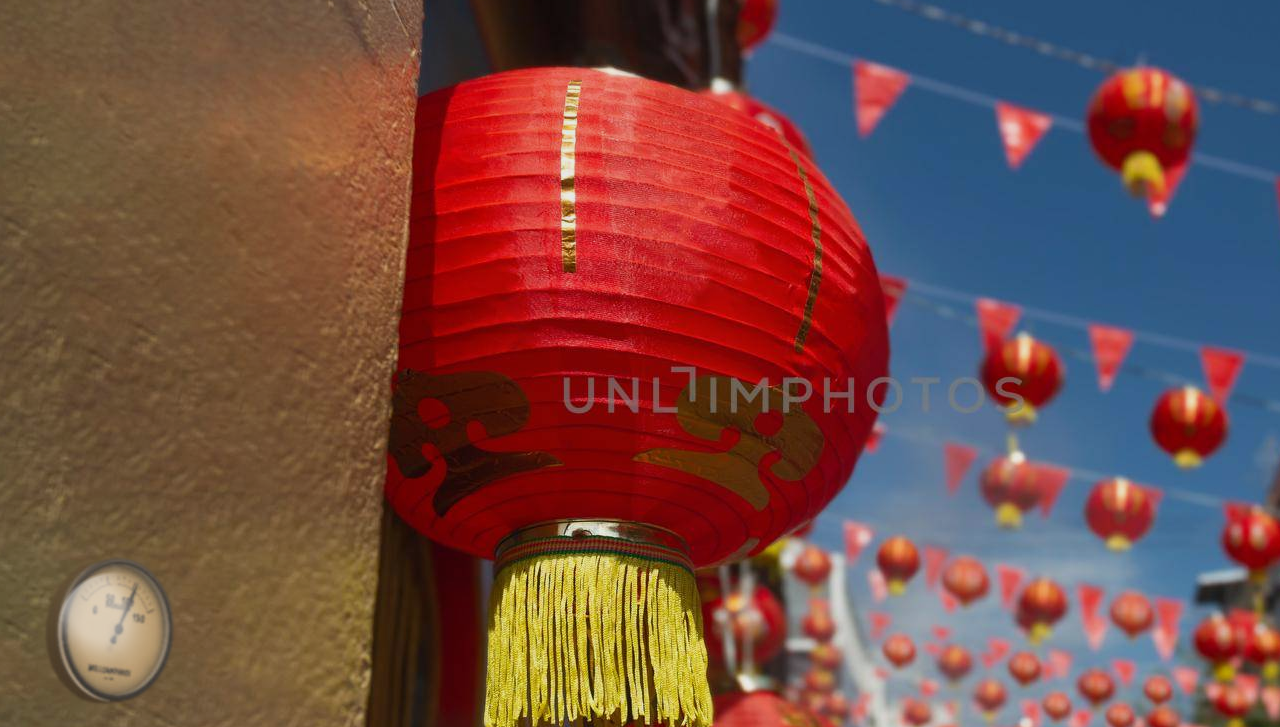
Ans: mA 100
